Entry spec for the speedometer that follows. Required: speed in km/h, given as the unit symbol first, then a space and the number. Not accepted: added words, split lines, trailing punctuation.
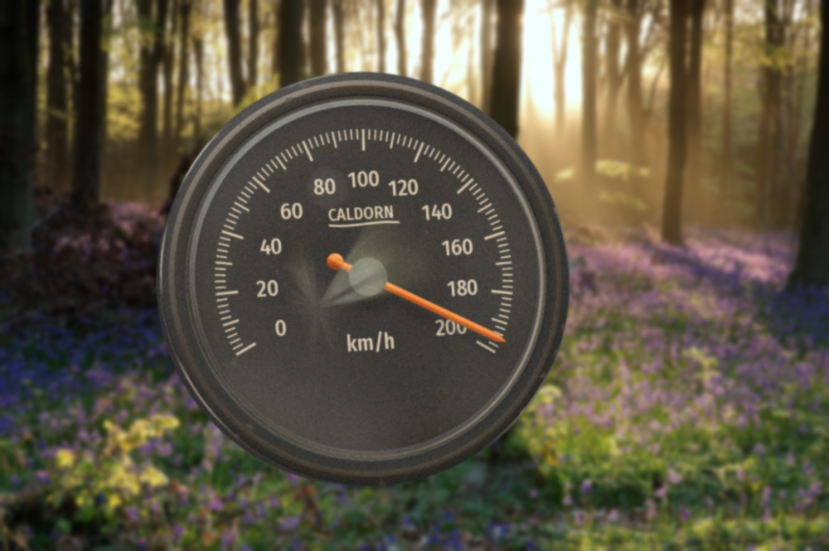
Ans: km/h 196
